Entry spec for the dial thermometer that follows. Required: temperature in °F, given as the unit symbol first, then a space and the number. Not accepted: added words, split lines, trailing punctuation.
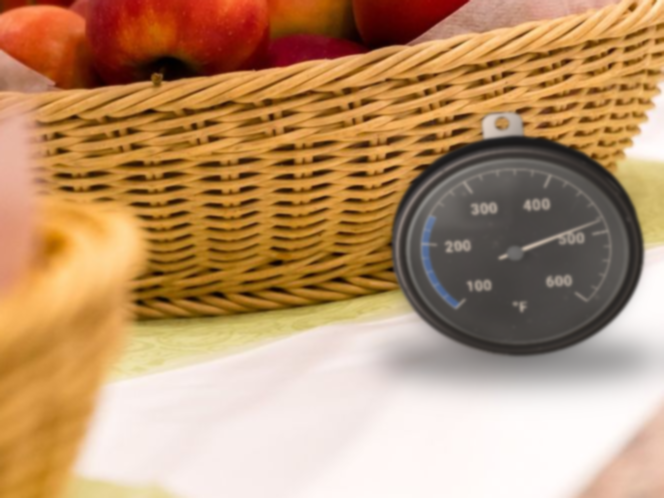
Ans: °F 480
